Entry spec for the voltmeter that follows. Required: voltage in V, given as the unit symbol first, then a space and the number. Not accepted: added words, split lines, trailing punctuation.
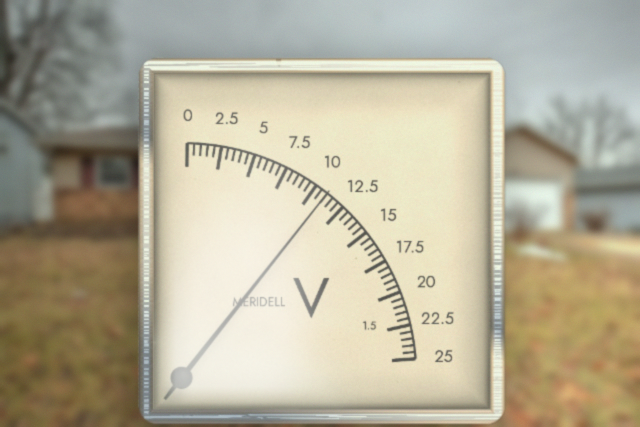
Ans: V 11
